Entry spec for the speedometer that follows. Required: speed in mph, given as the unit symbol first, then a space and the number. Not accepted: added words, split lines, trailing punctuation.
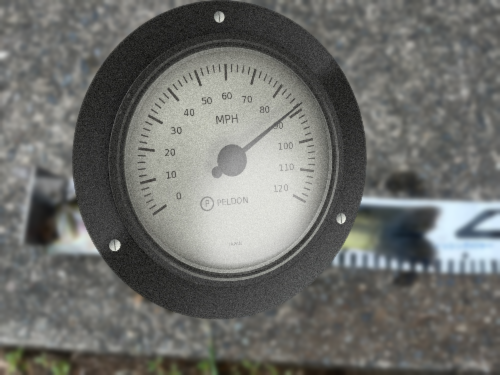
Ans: mph 88
